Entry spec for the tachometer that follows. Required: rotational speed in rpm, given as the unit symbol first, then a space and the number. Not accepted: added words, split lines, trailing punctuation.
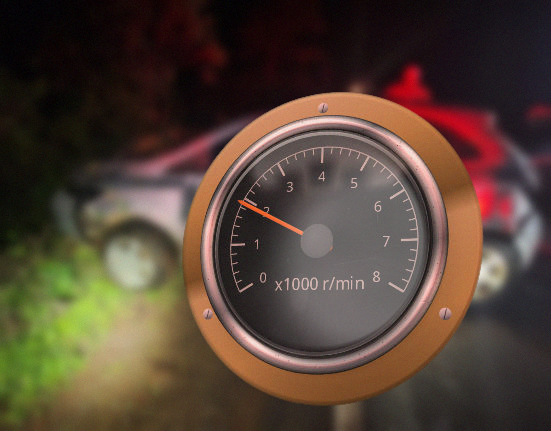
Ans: rpm 1900
